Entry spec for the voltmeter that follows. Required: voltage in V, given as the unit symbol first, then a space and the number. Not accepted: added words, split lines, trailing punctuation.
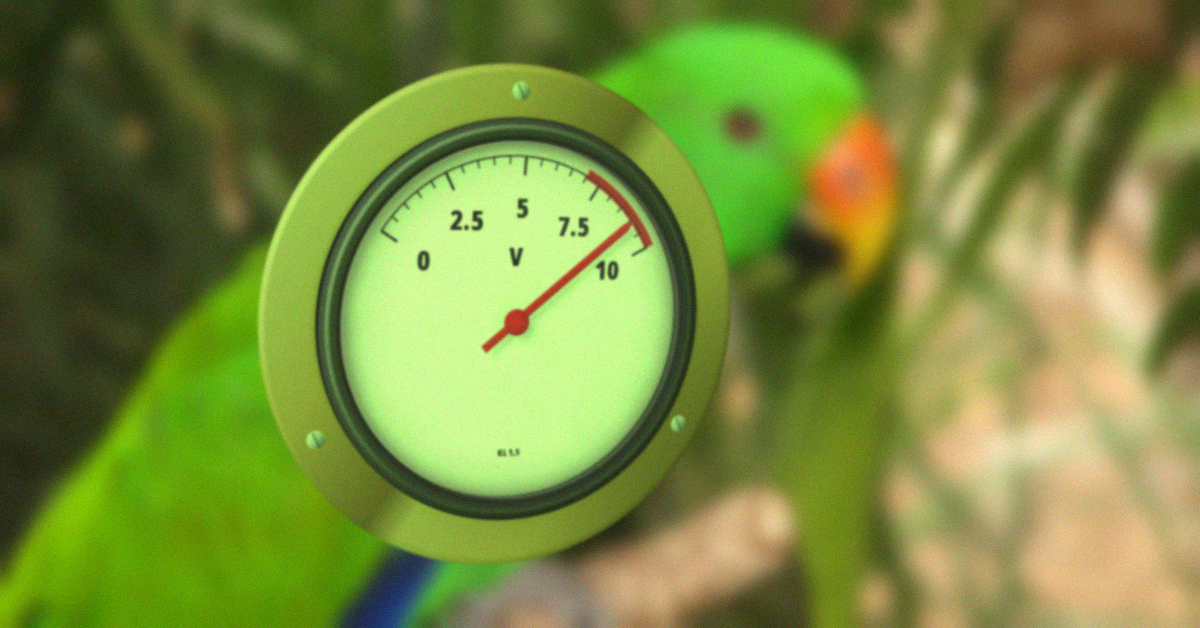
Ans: V 9
